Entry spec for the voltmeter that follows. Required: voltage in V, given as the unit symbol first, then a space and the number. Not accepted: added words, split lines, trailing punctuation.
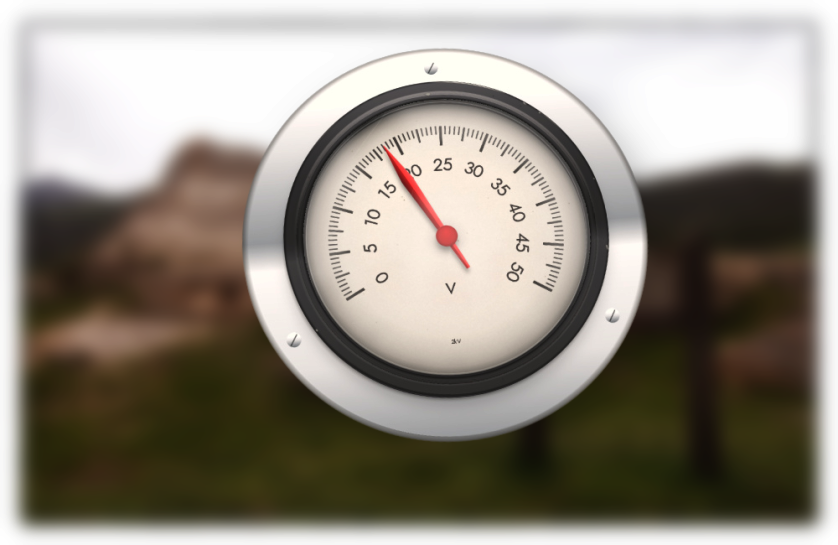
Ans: V 18.5
